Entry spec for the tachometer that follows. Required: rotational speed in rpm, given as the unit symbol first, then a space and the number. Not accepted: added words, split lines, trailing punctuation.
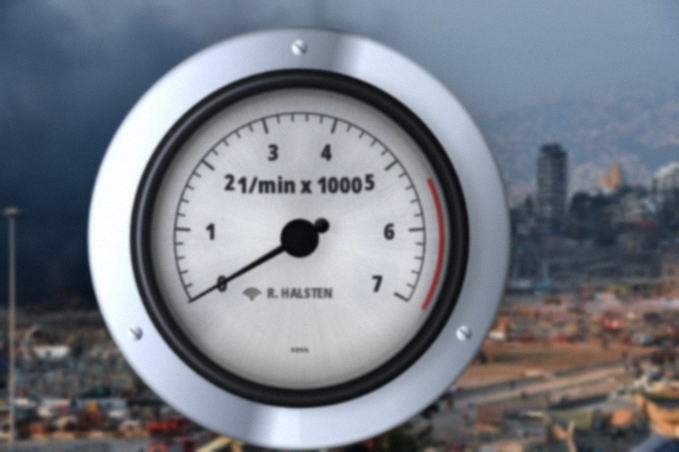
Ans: rpm 0
